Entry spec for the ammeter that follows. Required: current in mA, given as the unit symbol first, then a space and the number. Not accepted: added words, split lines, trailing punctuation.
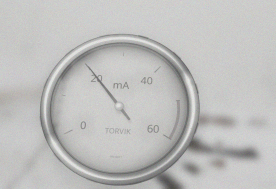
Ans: mA 20
